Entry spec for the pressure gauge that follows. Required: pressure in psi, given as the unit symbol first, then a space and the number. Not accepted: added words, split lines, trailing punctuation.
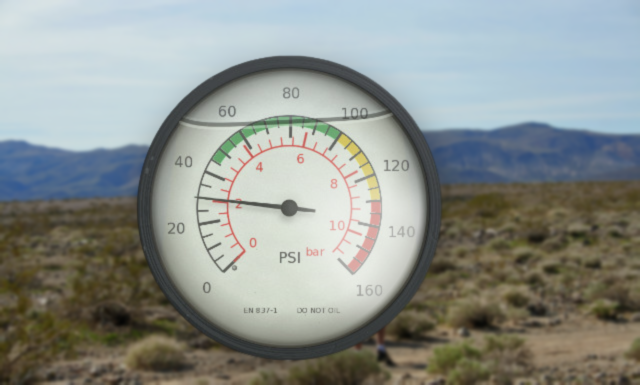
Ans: psi 30
